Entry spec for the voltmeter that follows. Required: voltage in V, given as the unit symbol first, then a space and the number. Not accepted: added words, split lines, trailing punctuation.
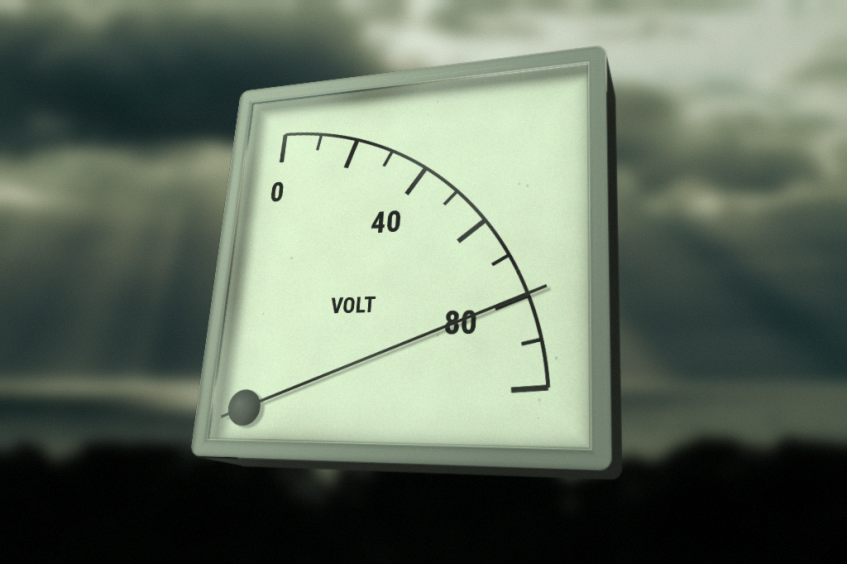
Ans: V 80
